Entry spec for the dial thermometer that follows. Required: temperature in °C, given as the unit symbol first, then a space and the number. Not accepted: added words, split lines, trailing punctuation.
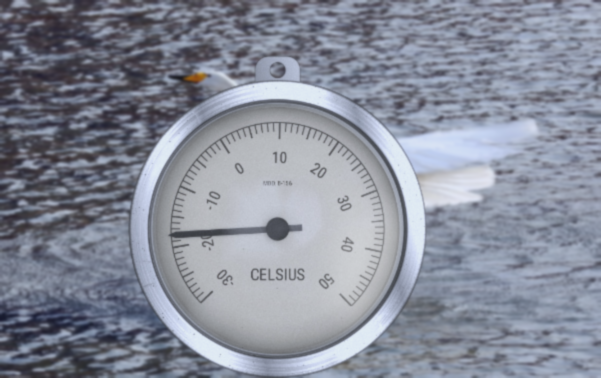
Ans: °C -18
